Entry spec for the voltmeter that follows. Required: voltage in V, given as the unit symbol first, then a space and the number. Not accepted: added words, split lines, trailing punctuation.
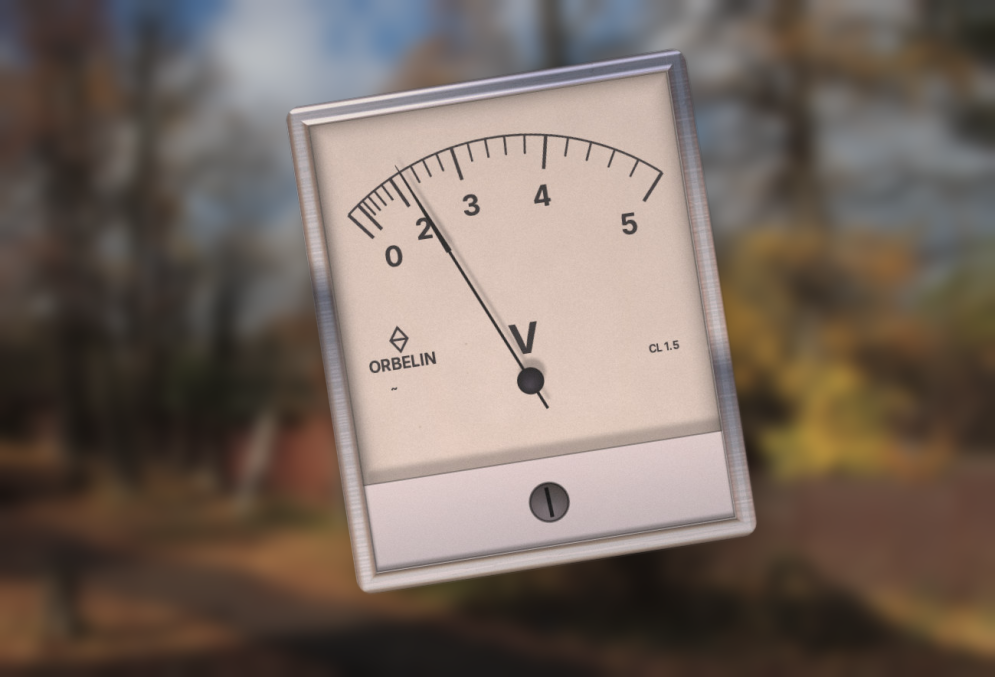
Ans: V 2.2
